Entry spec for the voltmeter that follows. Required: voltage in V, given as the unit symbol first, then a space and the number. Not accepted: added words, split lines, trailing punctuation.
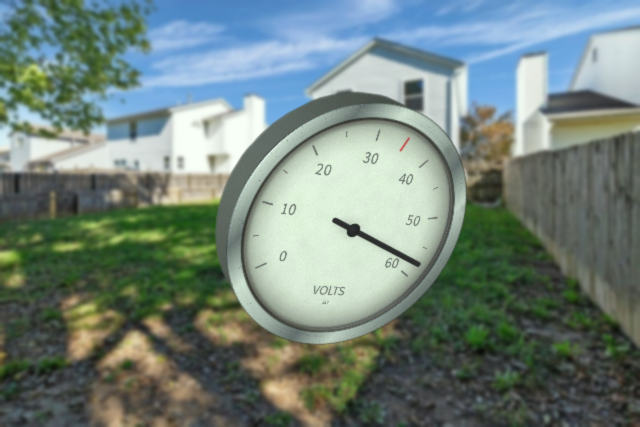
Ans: V 57.5
